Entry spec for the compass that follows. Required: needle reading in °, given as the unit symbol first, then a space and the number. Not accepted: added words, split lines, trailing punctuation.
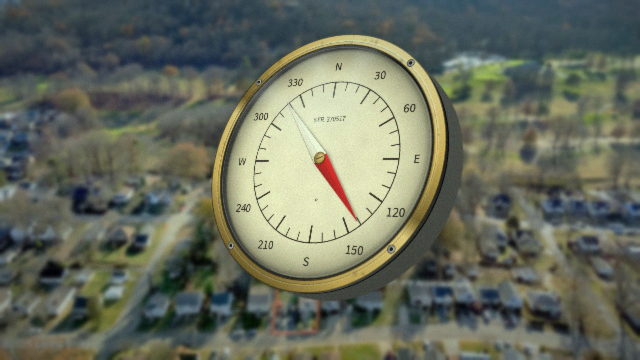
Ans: ° 140
